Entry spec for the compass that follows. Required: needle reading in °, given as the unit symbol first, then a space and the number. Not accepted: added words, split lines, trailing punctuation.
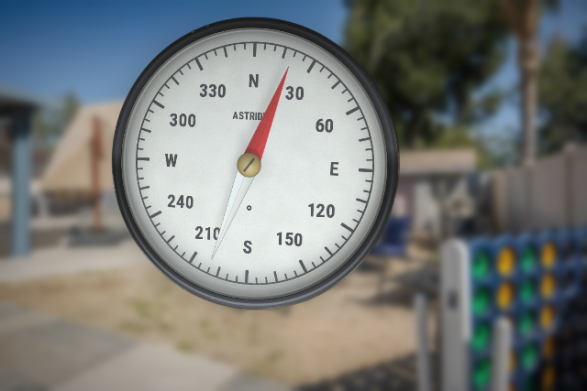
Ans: ° 20
